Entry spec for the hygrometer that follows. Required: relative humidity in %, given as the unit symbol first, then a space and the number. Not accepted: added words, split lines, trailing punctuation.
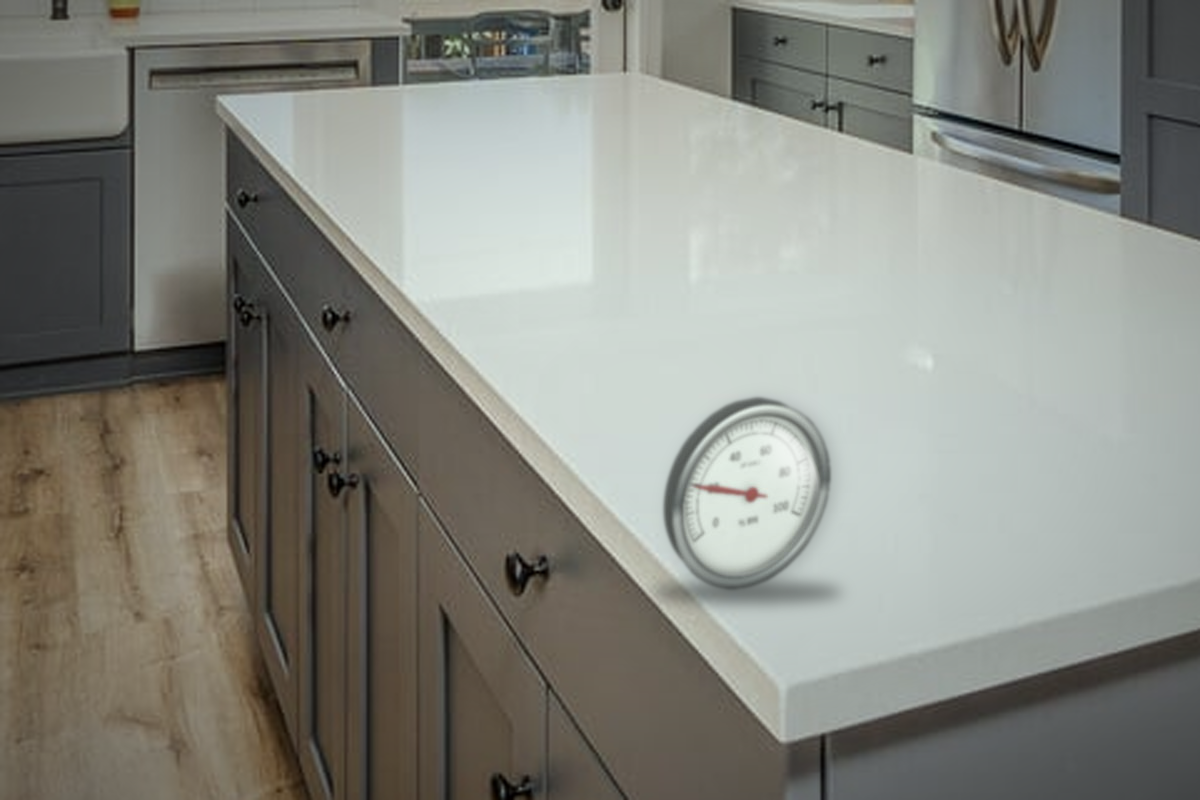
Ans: % 20
